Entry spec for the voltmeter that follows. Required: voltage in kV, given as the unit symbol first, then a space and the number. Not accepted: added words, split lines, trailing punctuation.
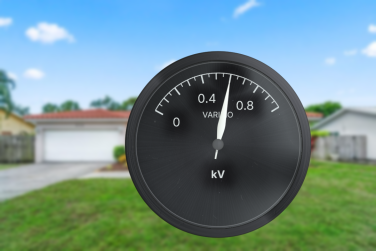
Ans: kV 0.6
